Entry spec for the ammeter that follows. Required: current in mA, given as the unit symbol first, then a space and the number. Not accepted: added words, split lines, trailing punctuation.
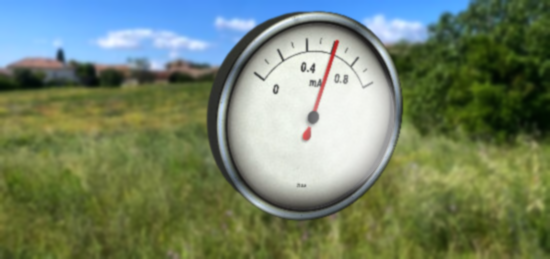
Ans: mA 0.6
